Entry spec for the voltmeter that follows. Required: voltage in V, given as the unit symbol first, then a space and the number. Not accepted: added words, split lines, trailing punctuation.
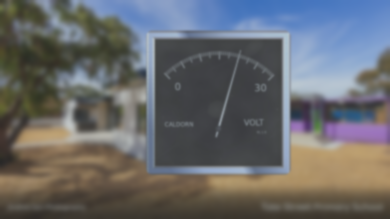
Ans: V 20
